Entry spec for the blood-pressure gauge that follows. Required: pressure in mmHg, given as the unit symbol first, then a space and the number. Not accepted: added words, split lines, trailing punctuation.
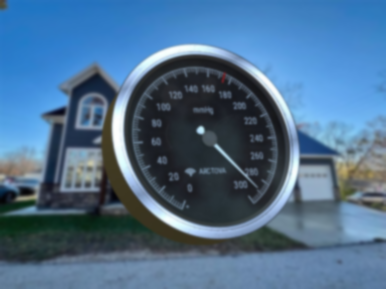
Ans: mmHg 290
